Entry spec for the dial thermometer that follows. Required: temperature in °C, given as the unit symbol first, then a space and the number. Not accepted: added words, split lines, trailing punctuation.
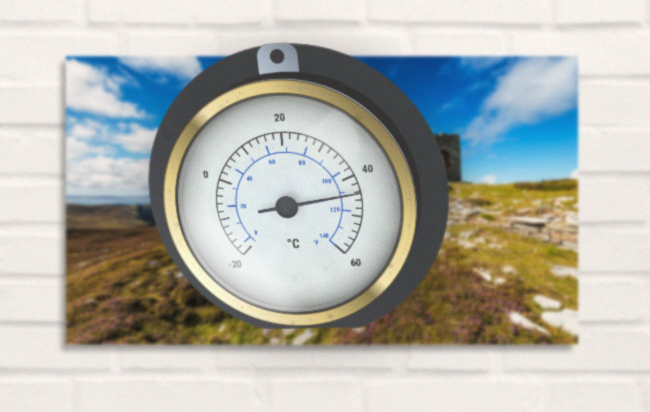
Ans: °C 44
